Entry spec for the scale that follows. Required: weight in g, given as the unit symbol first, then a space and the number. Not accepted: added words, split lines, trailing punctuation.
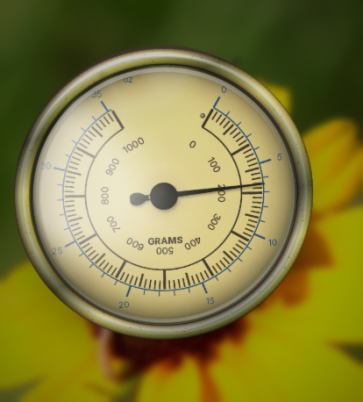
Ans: g 180
